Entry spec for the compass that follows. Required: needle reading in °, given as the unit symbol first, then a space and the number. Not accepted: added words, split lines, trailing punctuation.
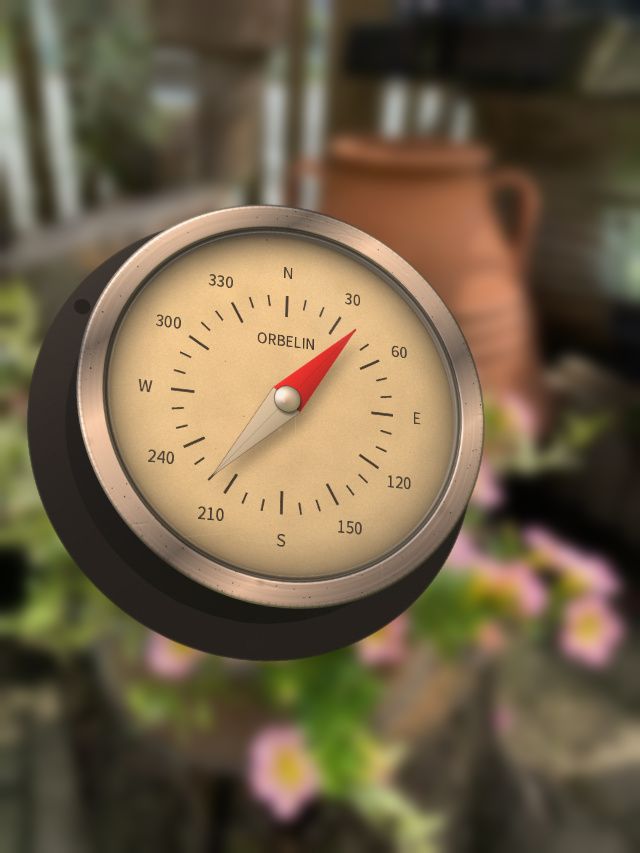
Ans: ° 40
